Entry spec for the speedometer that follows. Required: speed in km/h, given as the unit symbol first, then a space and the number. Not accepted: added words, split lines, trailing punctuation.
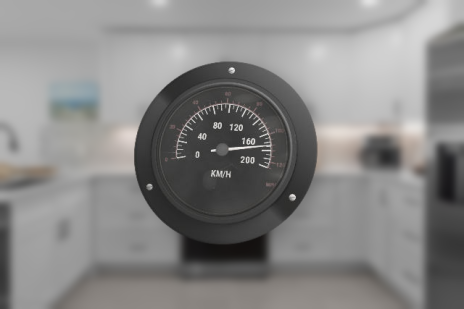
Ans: km/h 175
